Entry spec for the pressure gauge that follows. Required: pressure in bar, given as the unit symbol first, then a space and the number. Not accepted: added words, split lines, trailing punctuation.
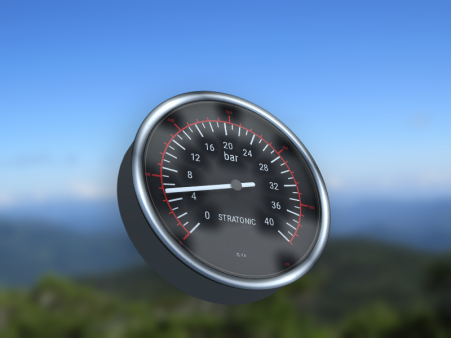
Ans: bar 5
